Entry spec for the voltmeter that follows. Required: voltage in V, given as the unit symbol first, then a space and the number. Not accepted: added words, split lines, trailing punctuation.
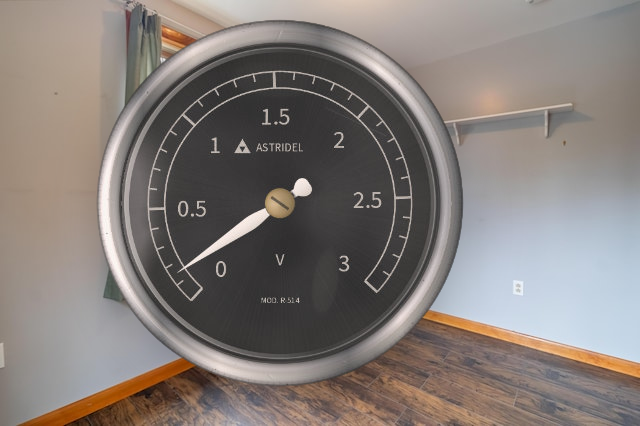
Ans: V 0.15
